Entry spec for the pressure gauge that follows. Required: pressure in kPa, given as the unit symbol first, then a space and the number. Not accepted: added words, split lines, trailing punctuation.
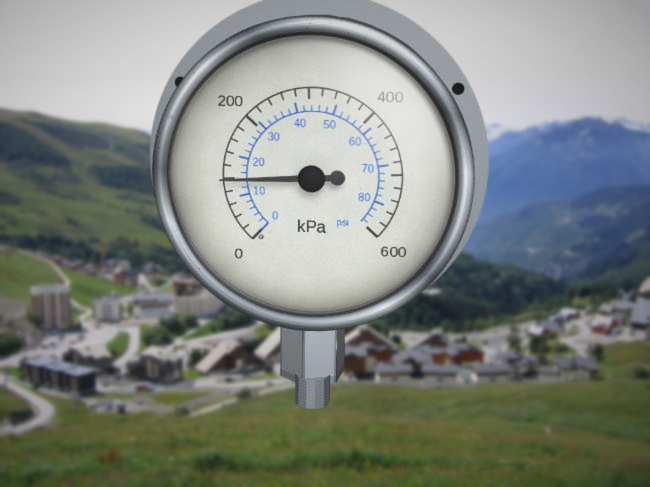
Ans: kPa 100
